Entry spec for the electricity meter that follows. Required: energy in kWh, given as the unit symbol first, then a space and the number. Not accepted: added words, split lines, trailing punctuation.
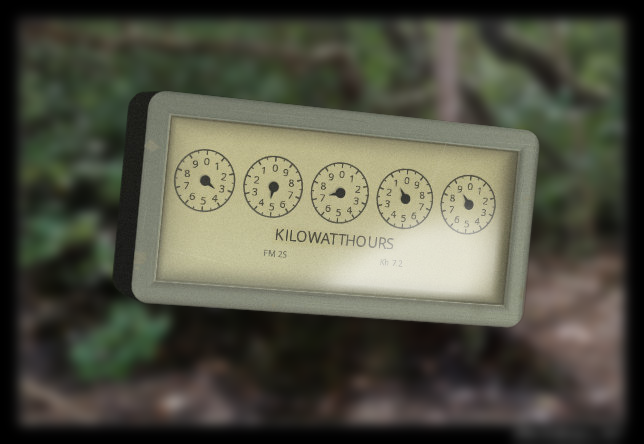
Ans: kWh 34709
